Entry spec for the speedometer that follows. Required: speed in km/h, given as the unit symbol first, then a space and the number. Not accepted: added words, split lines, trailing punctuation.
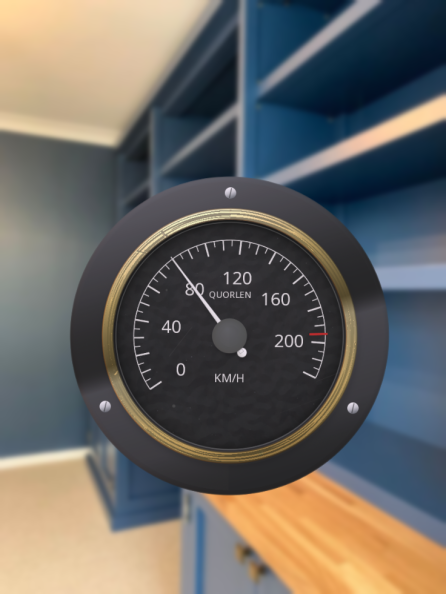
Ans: km/h 80
